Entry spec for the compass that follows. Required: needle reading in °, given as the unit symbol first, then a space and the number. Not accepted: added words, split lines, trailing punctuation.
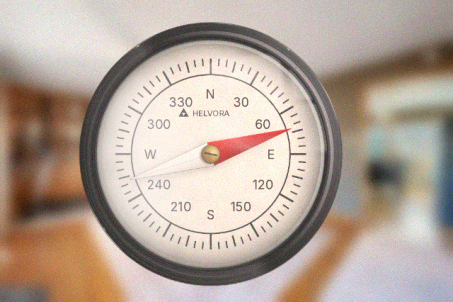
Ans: ° 72.5
